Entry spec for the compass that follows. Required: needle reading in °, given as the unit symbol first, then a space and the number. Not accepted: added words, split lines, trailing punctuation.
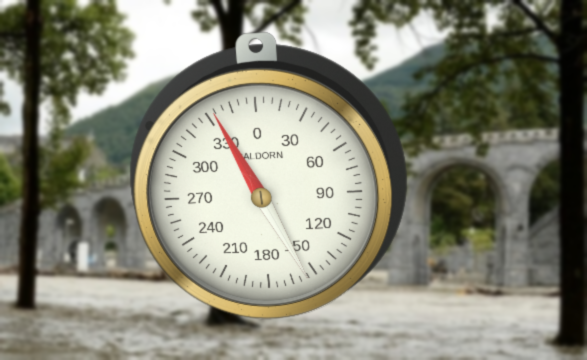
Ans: ° 335
